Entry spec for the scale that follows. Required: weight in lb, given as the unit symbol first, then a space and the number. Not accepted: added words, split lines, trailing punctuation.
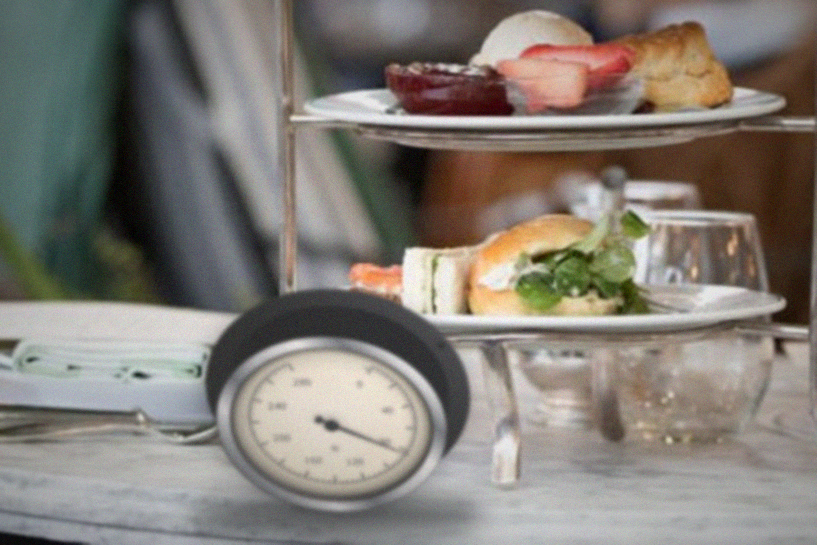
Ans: lb 80
